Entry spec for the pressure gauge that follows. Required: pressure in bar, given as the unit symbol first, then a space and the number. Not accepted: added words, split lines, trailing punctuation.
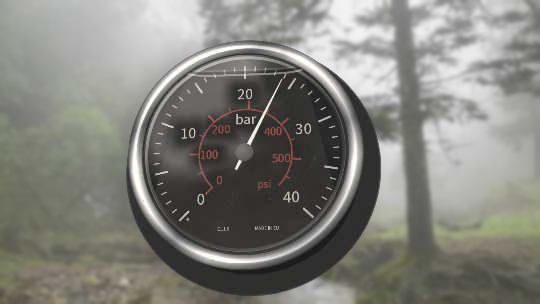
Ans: bar 24
